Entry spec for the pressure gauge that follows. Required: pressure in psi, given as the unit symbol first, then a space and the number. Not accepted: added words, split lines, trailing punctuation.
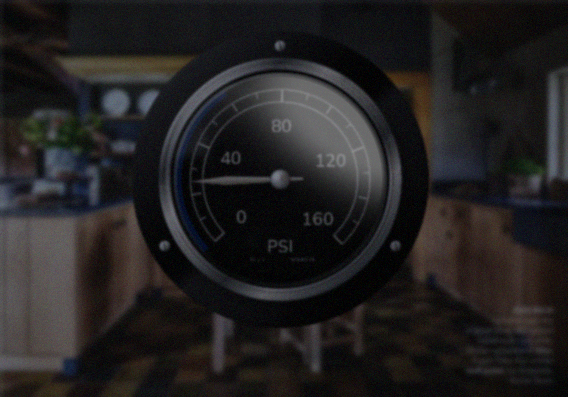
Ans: psi 25
